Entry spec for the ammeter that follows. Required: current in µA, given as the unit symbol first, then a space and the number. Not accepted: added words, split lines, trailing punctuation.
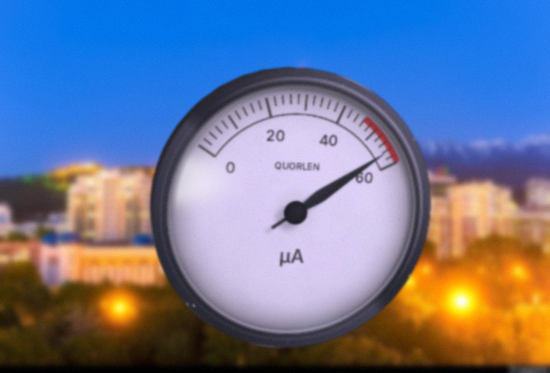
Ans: µA 56
